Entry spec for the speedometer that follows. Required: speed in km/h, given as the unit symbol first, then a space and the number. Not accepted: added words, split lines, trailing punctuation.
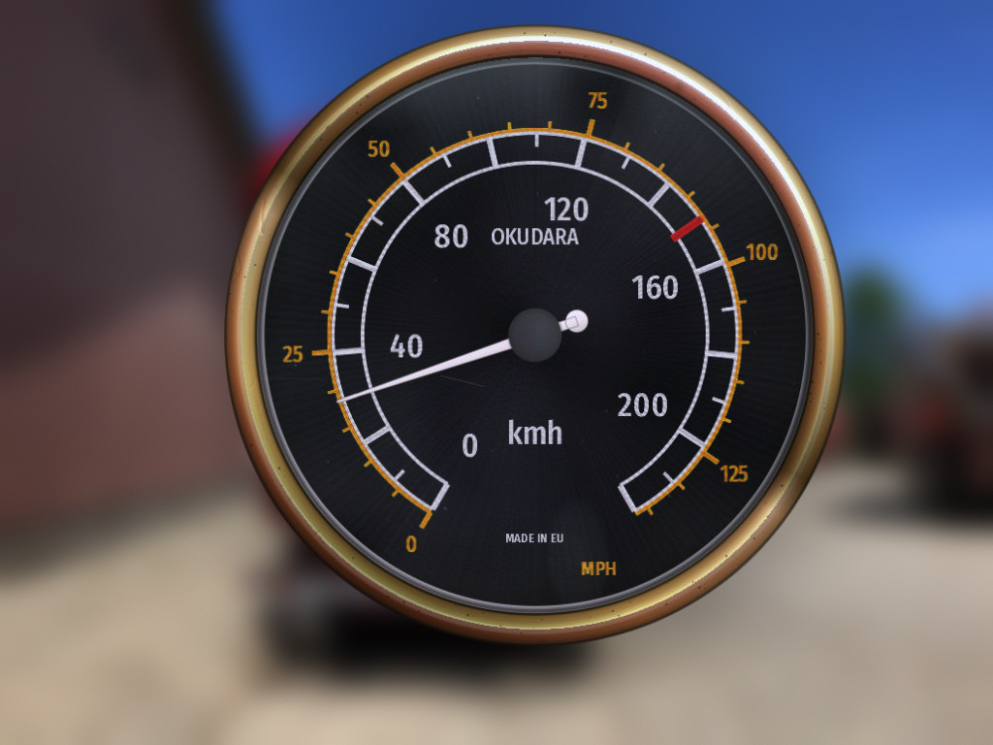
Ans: km/h 30
